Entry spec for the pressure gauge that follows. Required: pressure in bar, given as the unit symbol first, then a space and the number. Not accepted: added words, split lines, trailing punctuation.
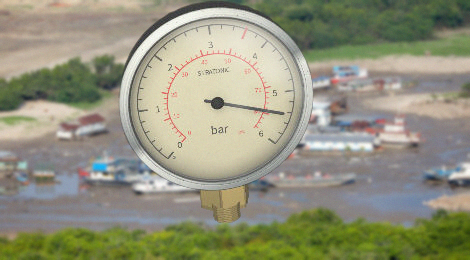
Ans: bar 5.4
